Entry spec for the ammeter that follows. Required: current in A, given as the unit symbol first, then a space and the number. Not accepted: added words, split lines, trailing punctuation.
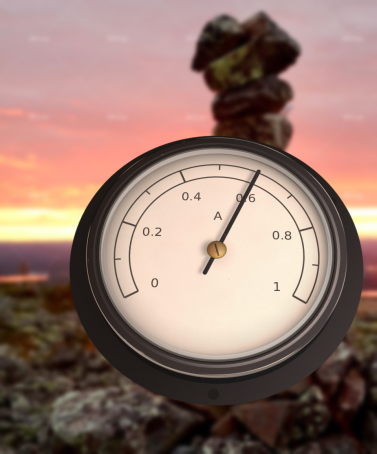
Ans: A 0.6
